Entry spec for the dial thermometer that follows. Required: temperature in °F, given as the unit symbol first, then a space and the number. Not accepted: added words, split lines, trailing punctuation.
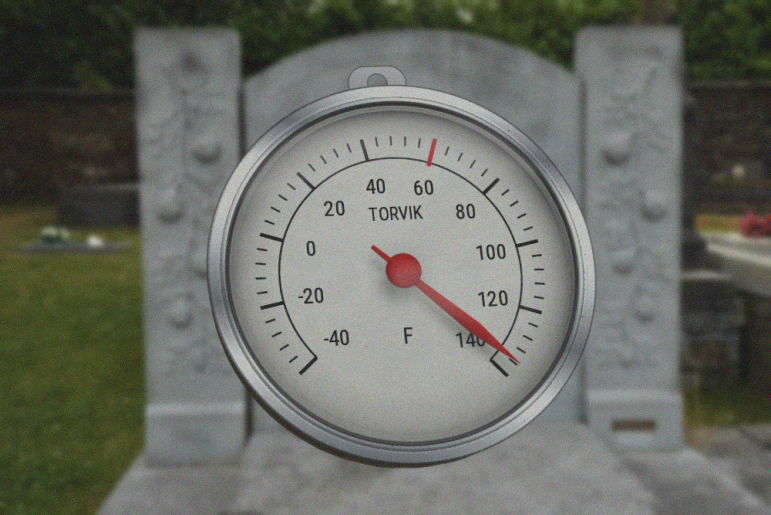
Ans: °F 136
